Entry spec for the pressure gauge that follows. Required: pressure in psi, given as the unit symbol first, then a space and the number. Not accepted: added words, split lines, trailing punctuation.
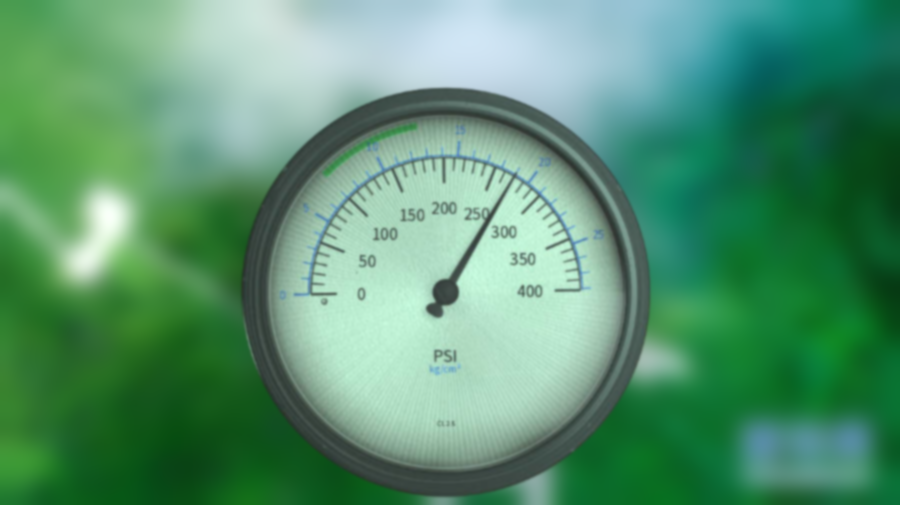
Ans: psi 270
